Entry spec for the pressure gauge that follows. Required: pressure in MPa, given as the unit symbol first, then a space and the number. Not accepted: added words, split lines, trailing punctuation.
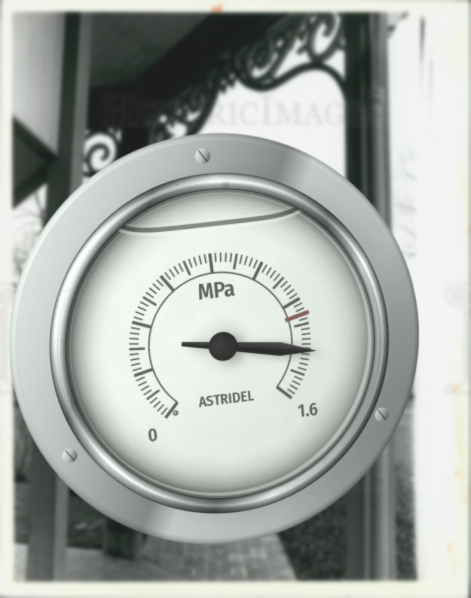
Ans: MPa 1.4
